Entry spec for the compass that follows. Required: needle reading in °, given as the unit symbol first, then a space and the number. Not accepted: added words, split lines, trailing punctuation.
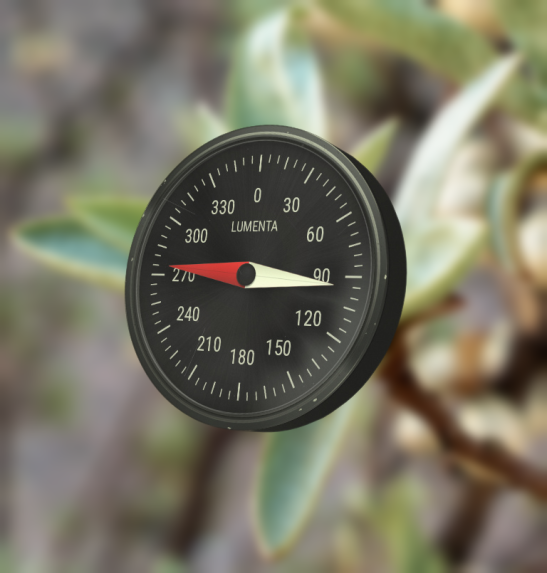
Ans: ° 275
